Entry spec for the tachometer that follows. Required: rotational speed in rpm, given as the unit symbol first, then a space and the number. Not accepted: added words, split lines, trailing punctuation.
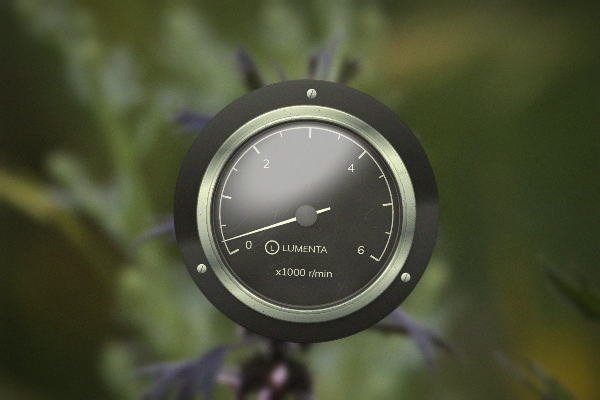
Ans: rpm 250
